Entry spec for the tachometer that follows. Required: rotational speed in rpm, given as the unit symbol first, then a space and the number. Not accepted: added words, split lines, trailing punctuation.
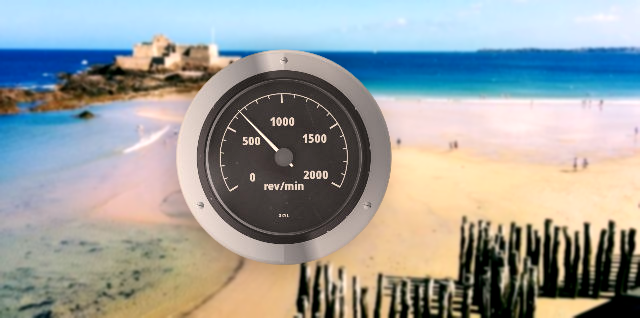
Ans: rpm 650
